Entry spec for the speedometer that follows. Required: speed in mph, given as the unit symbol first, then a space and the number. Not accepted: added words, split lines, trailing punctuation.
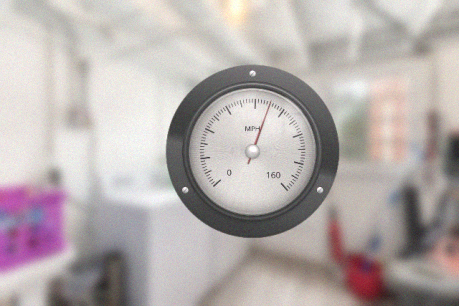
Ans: mph 90
